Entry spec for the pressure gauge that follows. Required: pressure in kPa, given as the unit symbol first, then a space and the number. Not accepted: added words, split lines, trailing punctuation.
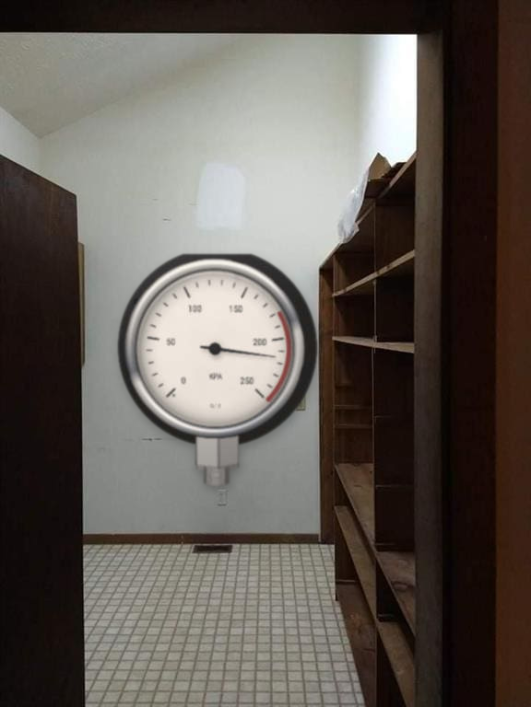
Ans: kPa 215
